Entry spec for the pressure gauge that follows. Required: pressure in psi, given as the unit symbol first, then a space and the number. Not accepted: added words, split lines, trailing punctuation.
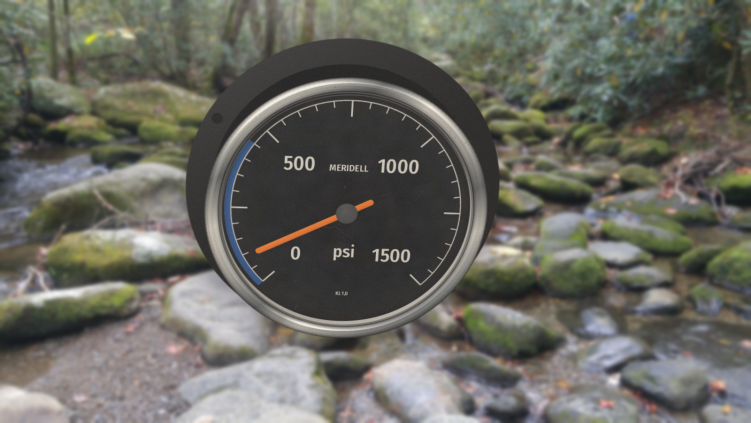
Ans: psi 100
